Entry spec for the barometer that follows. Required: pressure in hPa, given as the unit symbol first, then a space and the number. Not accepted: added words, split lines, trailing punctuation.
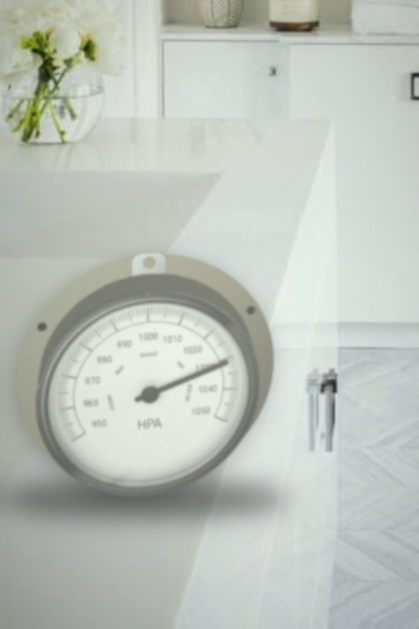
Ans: hPa 1030
